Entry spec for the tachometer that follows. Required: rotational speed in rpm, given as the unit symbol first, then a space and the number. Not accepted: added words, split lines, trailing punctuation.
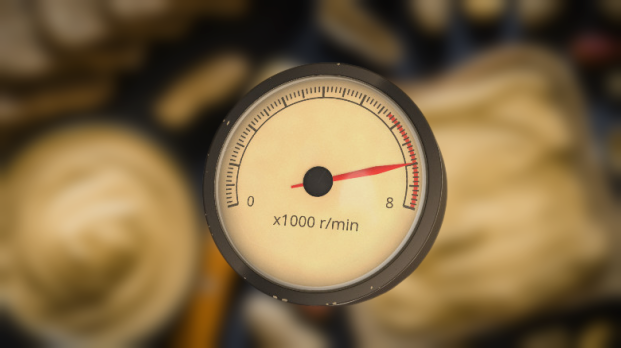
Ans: rpm 7000
